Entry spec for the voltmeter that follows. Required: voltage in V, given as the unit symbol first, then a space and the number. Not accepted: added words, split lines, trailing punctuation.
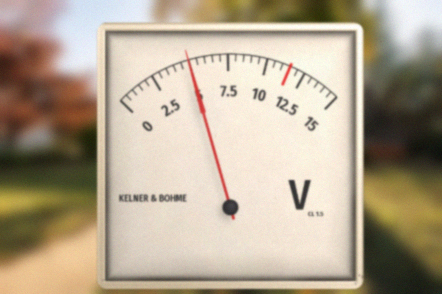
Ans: V 5
